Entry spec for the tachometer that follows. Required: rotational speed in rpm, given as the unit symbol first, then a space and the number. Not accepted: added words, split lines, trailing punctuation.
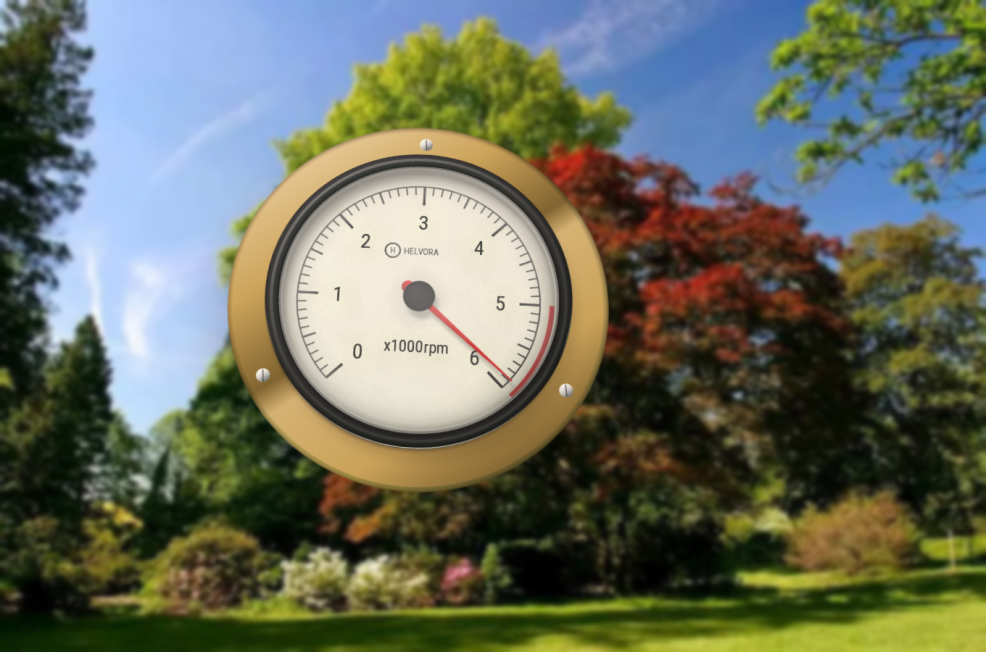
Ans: rpm 5900
